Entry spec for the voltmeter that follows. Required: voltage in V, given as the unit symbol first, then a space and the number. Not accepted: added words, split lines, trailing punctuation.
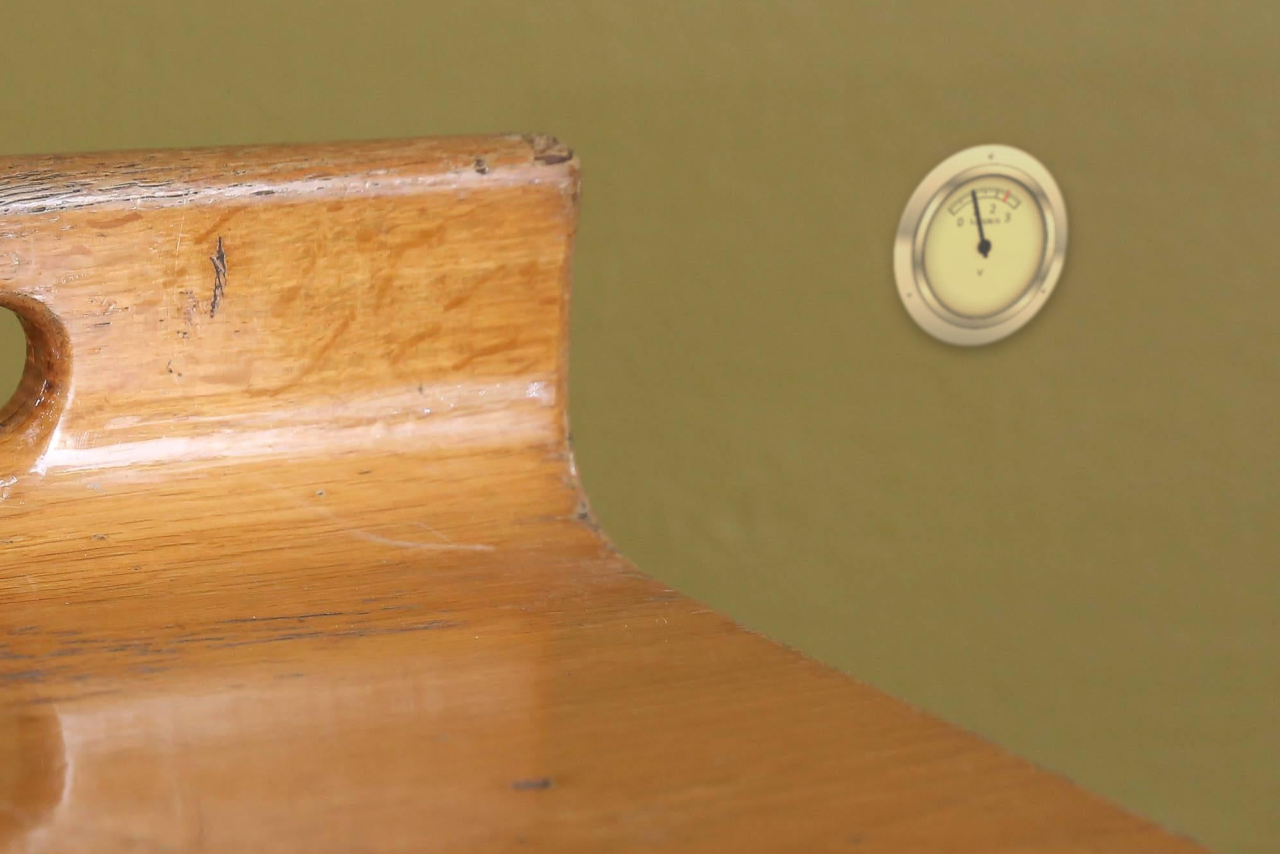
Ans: V 1
